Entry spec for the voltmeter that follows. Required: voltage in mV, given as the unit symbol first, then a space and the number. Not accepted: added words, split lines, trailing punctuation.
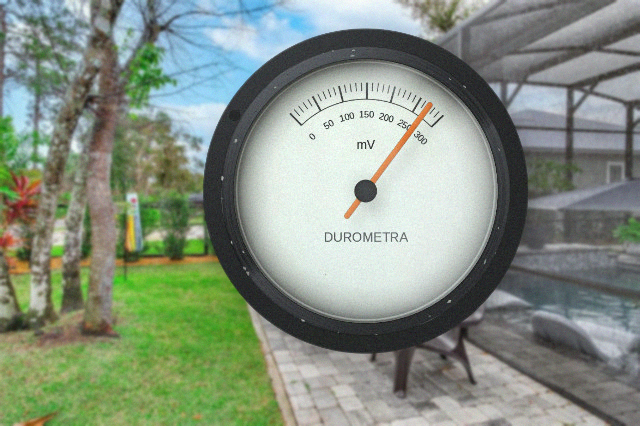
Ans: mV 270
